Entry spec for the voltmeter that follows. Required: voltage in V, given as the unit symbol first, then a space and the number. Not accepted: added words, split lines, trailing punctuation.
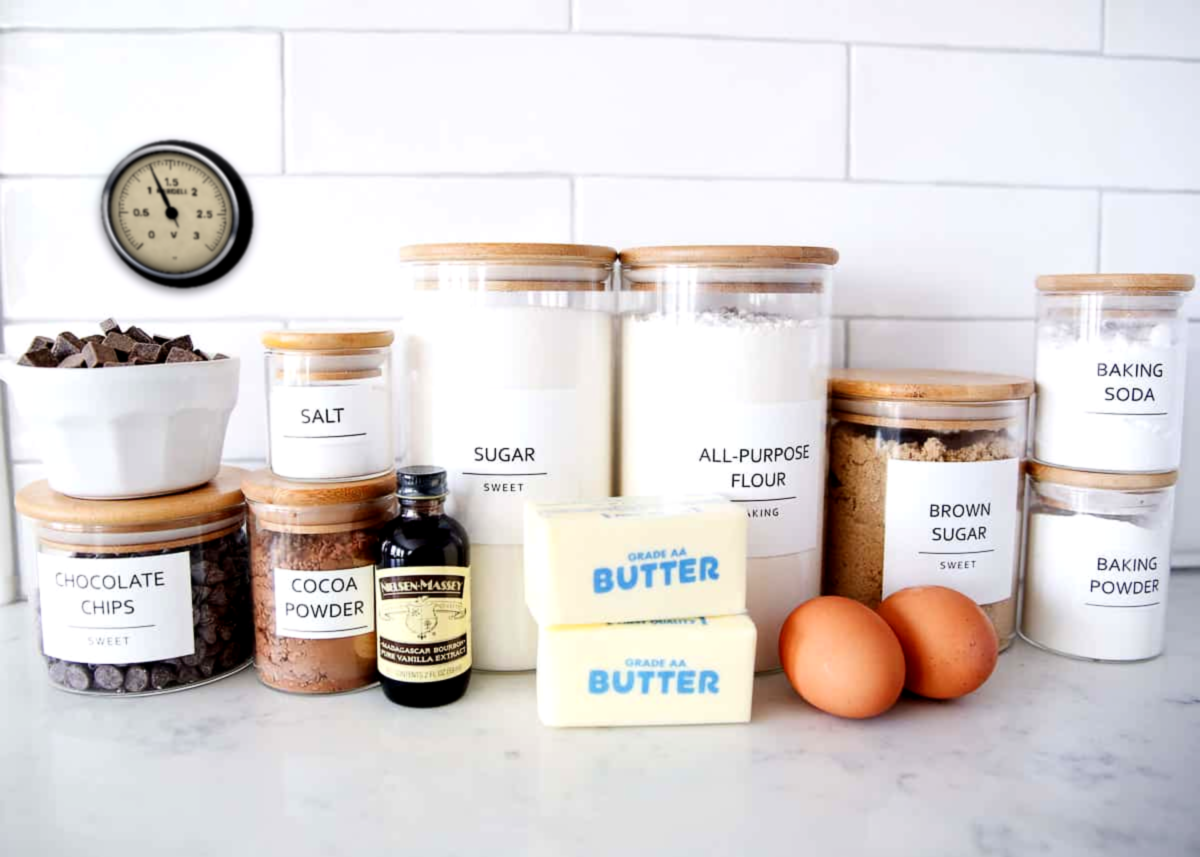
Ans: V 1.25
